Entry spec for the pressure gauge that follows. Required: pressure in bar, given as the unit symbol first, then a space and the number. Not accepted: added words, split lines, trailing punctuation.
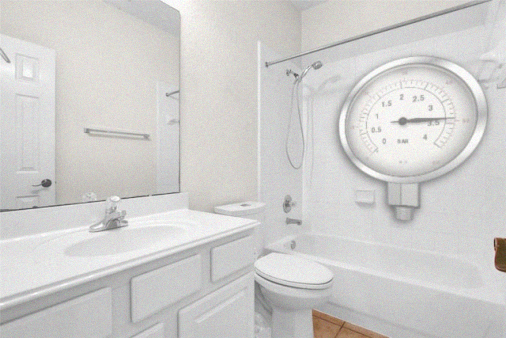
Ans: bar 3.4
